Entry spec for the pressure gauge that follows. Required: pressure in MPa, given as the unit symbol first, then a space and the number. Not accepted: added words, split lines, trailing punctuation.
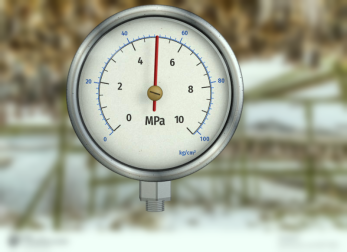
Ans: MPa 5
